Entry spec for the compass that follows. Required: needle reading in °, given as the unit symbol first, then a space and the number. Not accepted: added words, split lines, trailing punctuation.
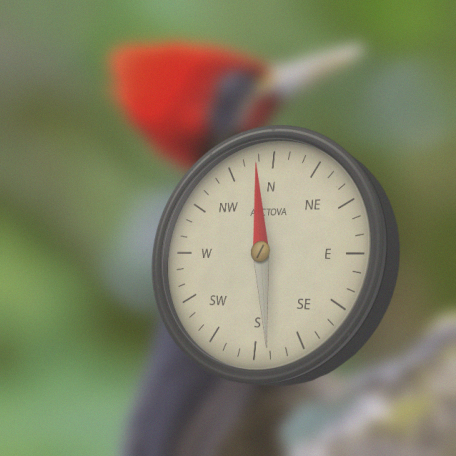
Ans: ° 350
